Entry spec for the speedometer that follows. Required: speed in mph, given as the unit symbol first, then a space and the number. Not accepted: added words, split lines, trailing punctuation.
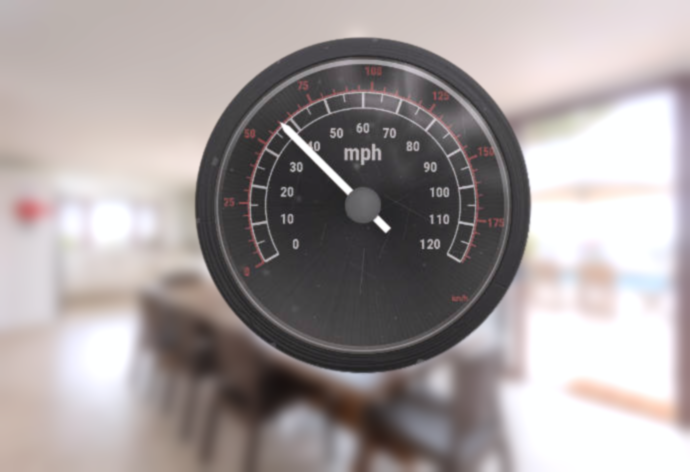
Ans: mph 37.5
